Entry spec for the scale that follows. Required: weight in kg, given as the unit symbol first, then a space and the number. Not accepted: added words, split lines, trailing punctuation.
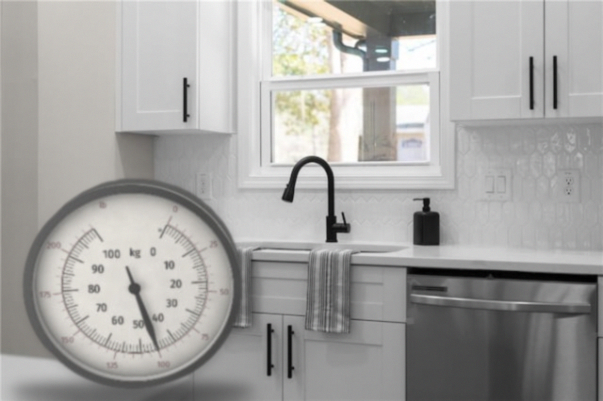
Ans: kg 45
